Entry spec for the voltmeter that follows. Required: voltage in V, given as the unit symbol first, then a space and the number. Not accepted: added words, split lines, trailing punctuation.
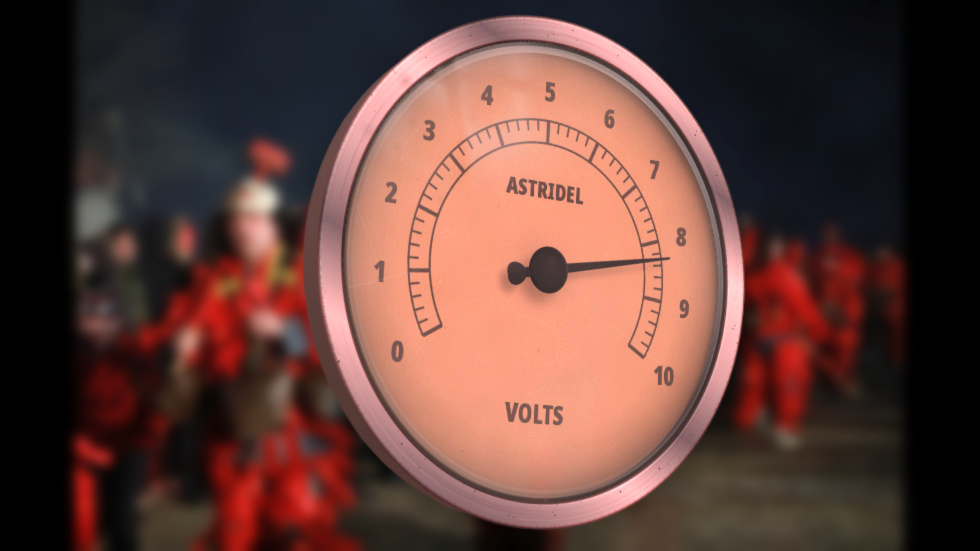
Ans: V 8.3
